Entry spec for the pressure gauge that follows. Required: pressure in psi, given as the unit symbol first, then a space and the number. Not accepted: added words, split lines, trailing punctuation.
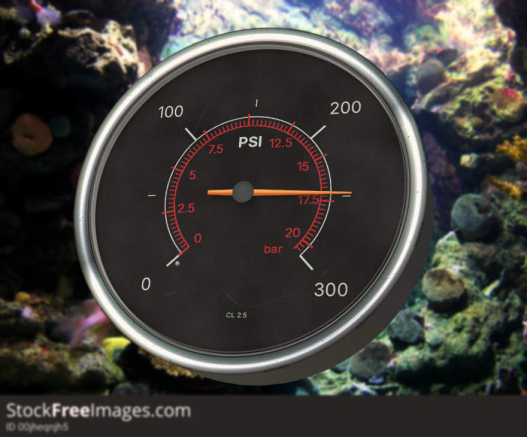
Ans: psi 250
